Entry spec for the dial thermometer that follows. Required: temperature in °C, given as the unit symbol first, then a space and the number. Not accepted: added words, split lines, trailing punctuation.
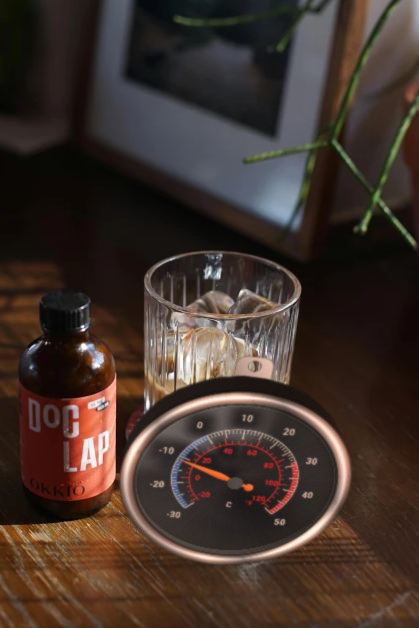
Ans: °C -10
